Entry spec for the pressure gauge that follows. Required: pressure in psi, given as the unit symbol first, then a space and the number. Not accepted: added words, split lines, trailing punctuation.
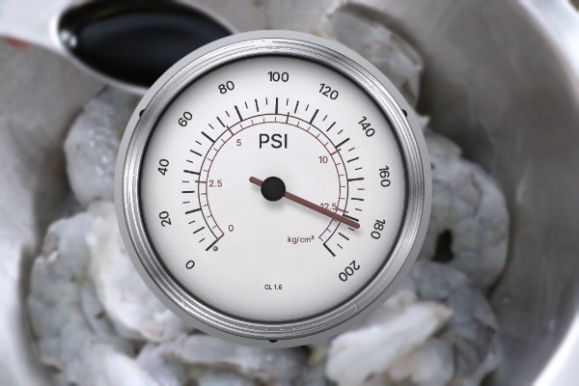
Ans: psi 182.5
